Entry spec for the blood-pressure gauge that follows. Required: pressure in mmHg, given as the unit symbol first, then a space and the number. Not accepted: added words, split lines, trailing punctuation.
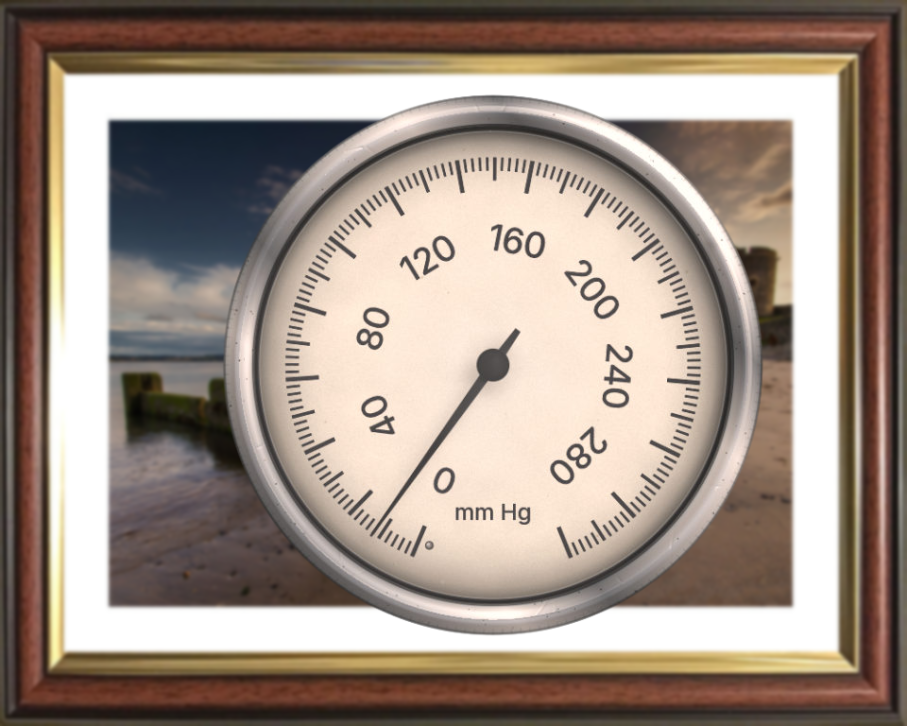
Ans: mmHg 12
